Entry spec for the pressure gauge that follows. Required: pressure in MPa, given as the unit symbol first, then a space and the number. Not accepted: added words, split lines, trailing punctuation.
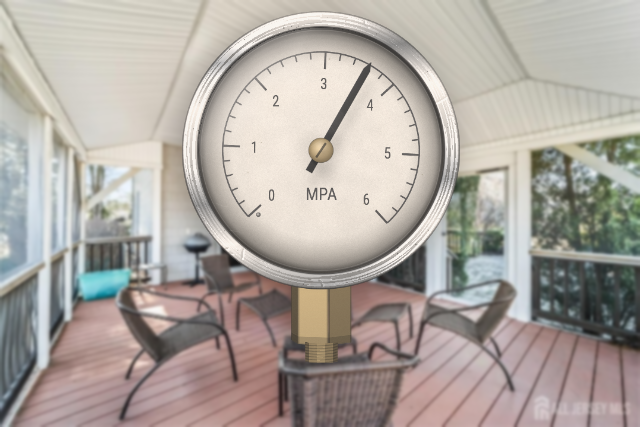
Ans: MPa 3.6
